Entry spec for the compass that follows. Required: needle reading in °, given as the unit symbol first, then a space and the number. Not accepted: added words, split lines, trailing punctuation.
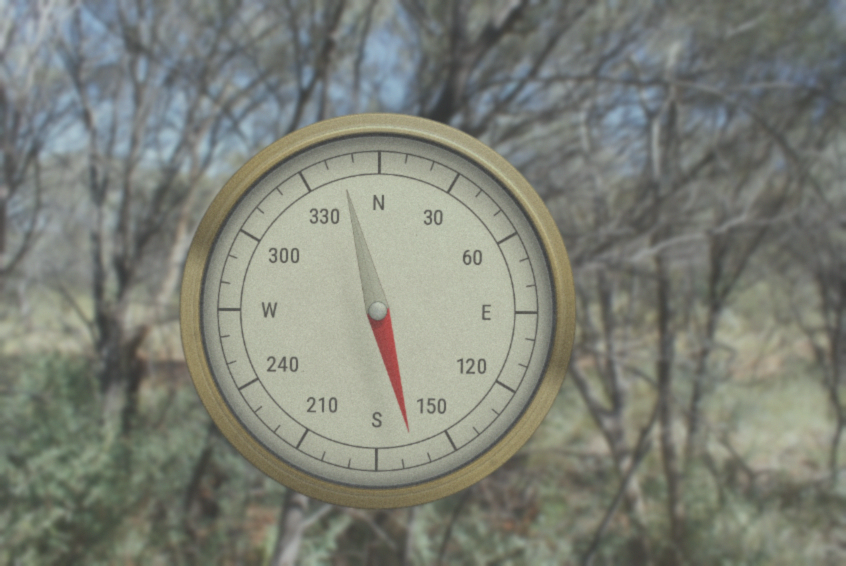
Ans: ° 165
